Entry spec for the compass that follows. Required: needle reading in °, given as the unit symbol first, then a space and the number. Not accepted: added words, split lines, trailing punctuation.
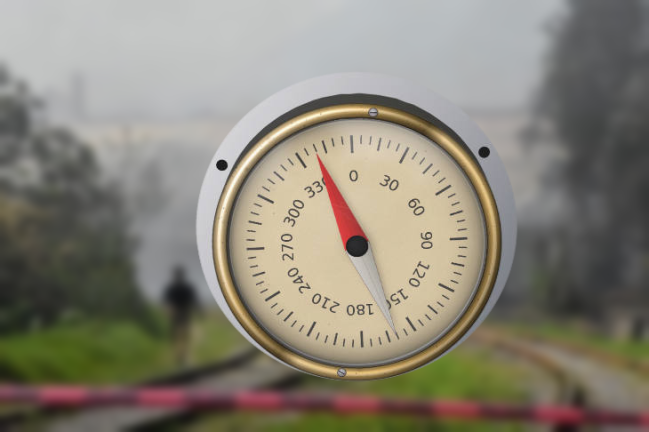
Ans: ° 340
